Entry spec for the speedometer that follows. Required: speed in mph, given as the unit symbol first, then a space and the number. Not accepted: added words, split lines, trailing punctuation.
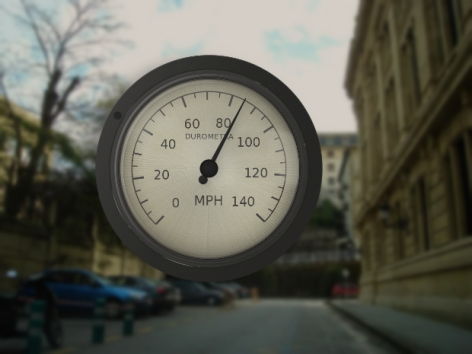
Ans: mph 85
